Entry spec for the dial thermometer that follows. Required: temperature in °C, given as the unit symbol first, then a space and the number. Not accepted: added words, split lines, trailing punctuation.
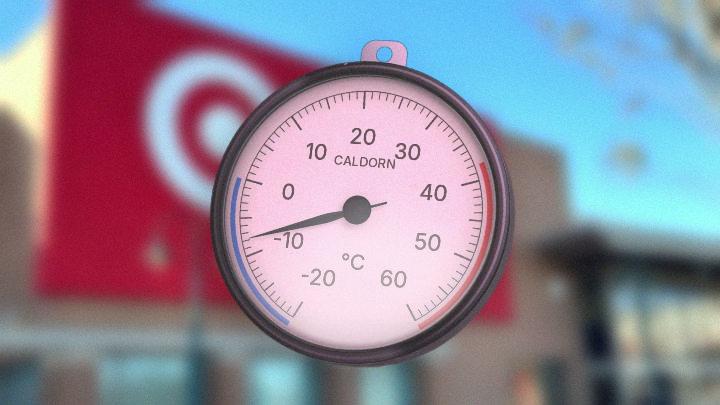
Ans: °C -8
